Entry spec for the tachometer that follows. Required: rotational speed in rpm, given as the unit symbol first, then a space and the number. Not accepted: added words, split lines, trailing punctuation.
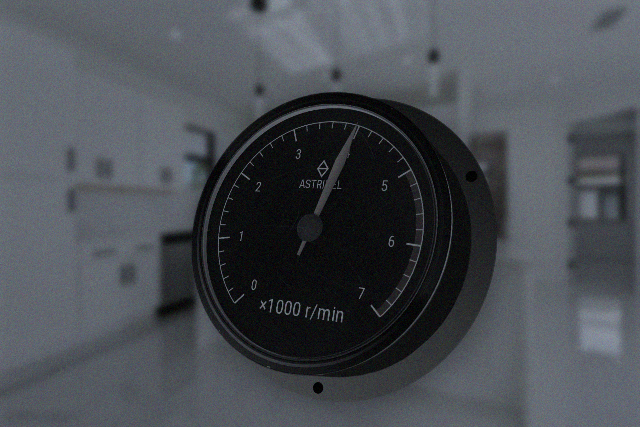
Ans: rpm 4000
